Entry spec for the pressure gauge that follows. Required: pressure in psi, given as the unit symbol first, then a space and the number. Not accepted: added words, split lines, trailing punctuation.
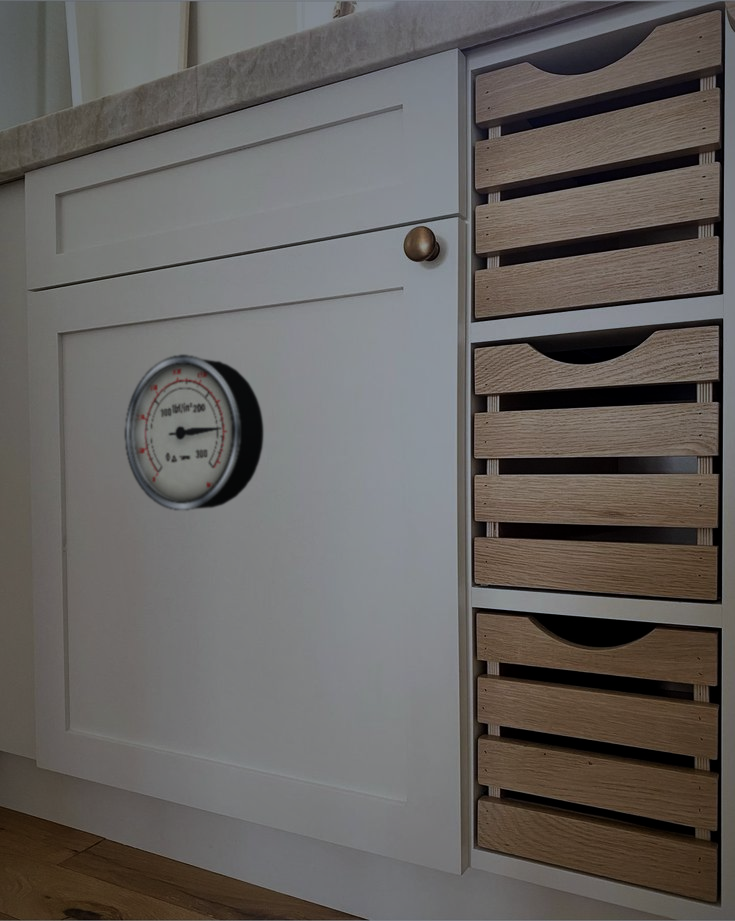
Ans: psi 250
